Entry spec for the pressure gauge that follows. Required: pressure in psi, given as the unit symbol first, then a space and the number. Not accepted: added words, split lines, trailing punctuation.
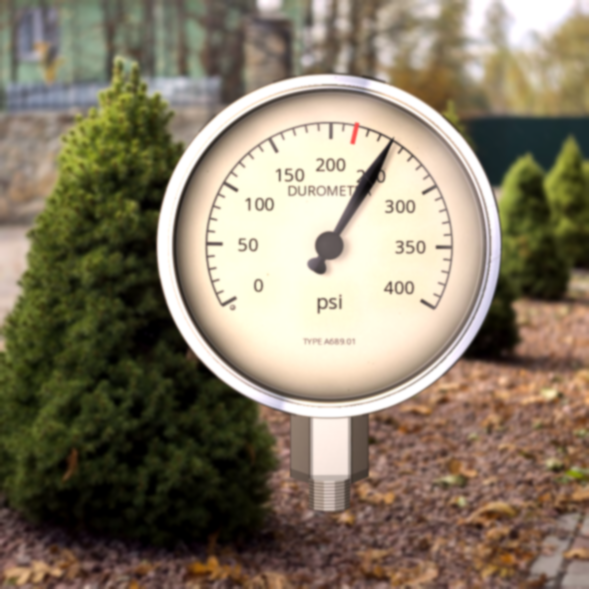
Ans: psi 250
